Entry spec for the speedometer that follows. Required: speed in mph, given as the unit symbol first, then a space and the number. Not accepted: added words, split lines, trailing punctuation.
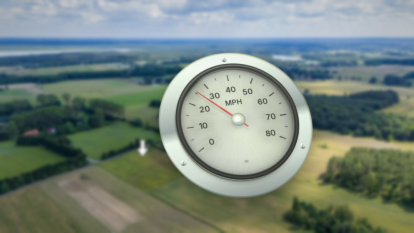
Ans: mph 25
